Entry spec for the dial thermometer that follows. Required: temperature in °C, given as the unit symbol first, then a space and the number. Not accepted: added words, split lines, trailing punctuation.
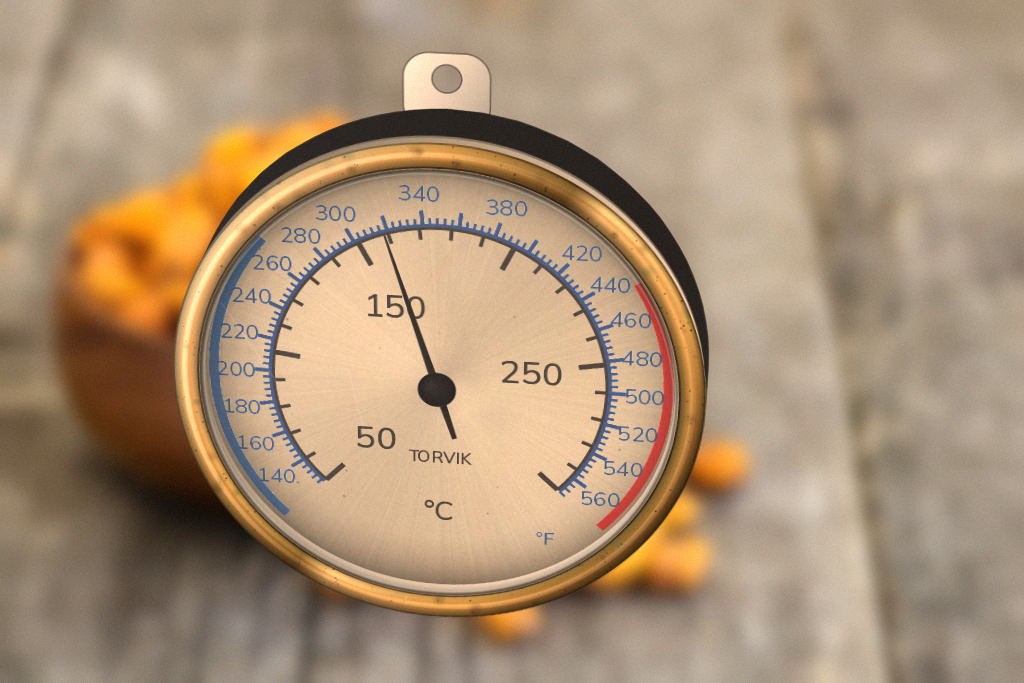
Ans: °C 160
